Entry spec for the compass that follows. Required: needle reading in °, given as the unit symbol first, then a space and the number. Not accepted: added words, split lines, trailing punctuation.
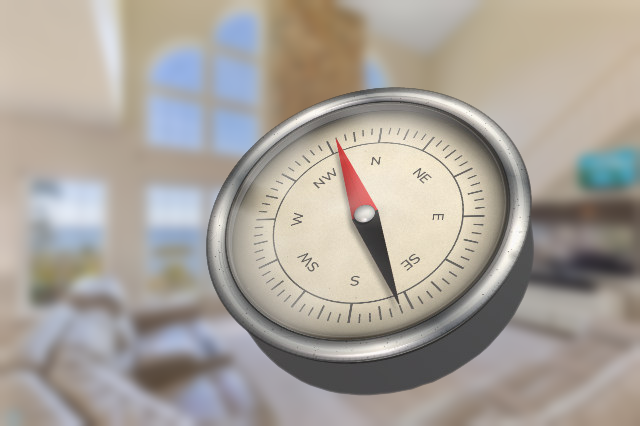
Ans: ° 335
